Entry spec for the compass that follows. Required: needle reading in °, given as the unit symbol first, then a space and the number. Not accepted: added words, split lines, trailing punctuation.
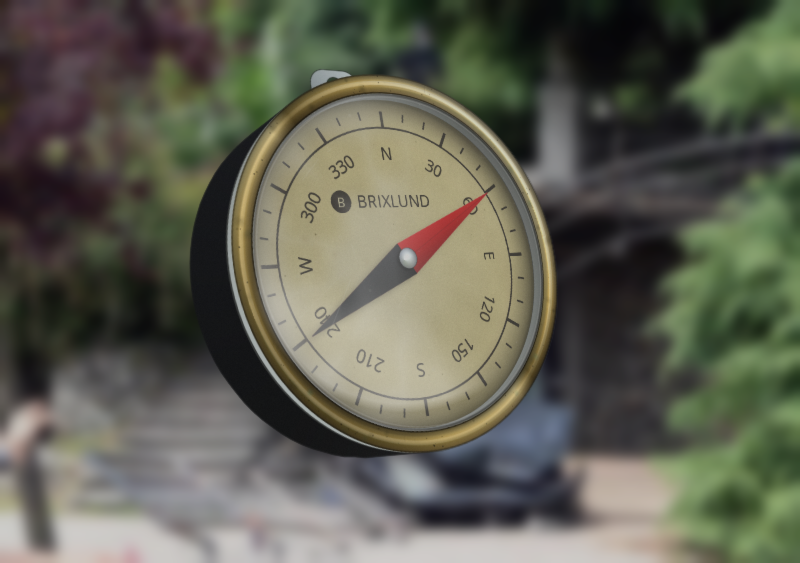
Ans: ° 60
